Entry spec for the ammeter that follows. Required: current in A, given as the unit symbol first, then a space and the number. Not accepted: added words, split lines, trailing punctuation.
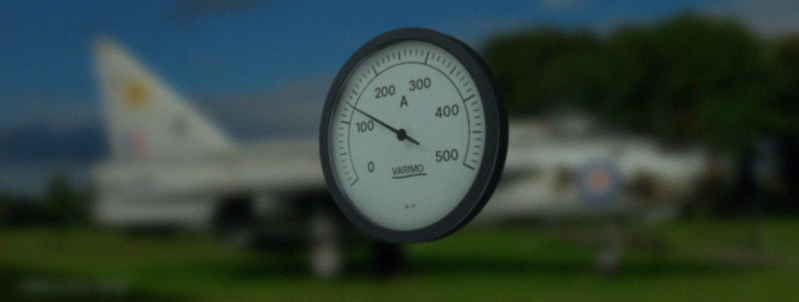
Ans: A 130
